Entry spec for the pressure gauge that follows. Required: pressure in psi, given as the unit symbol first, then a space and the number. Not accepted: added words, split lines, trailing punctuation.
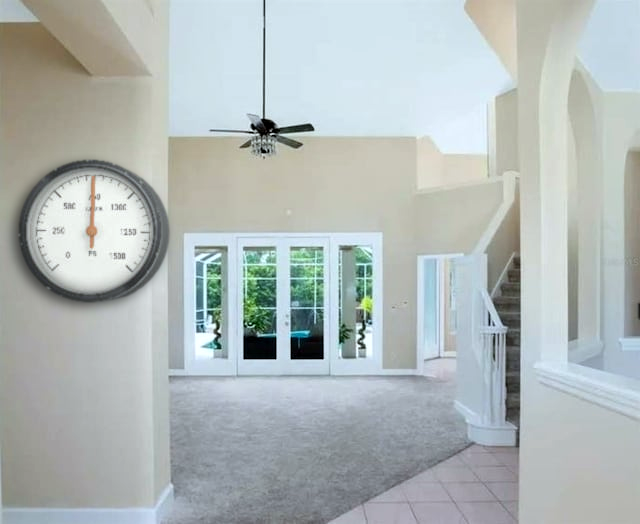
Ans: psi 750
